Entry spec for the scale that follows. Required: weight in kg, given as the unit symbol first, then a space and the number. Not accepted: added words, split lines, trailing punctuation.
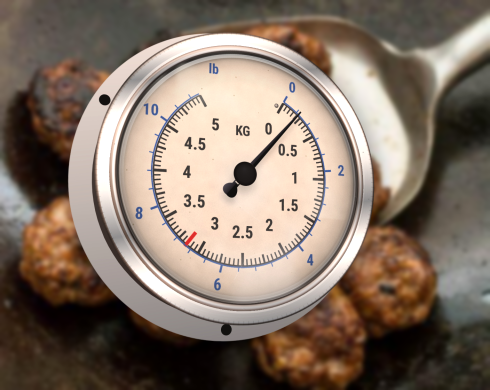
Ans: kg 0.2
